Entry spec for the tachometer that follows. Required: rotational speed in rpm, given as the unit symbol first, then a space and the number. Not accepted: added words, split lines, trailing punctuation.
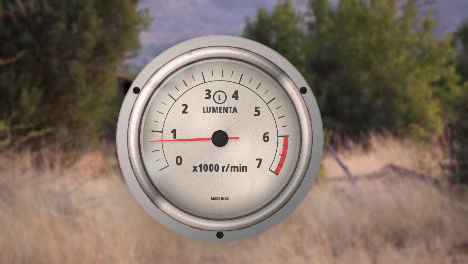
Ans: rpm 750
